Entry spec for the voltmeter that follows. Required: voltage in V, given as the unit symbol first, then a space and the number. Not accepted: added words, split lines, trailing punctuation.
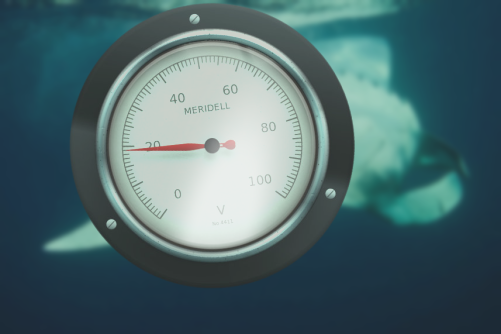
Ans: V 19
